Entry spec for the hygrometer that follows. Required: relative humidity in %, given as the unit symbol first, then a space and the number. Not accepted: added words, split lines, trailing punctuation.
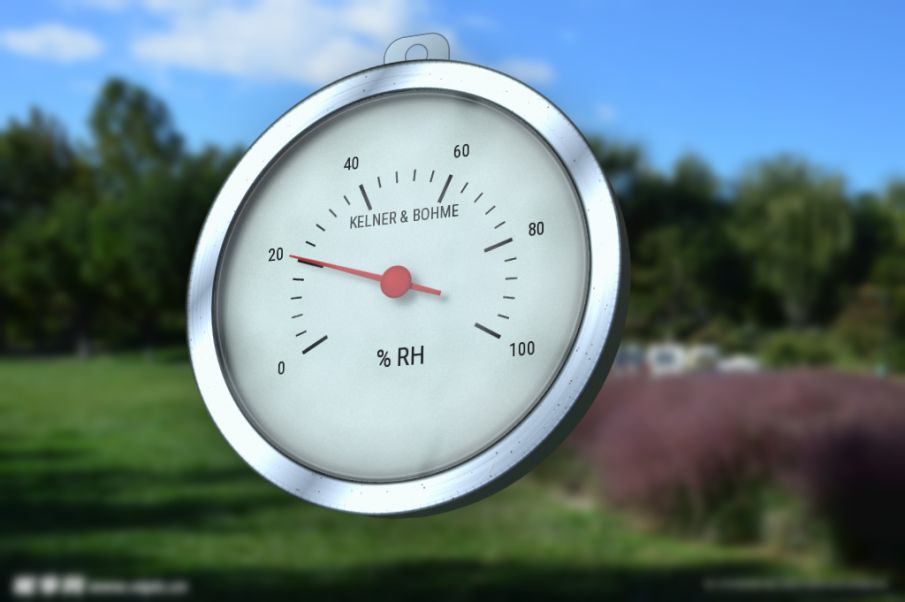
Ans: % 20
